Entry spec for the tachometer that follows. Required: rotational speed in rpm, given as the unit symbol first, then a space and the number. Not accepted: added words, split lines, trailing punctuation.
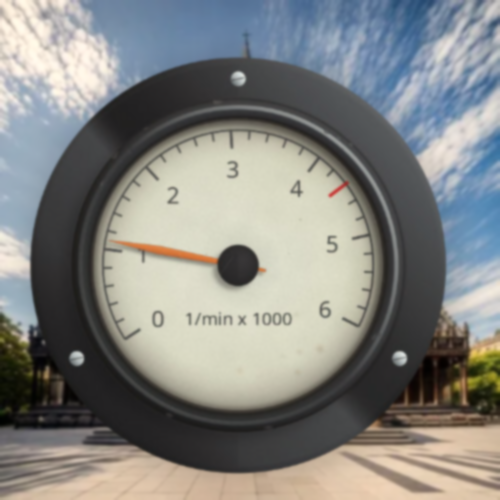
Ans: rpm 1100
